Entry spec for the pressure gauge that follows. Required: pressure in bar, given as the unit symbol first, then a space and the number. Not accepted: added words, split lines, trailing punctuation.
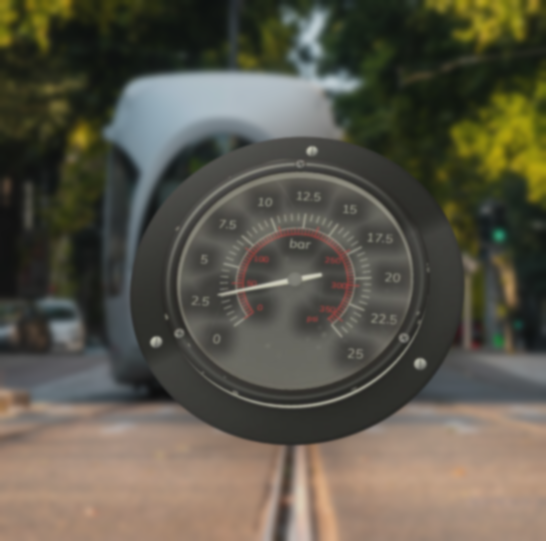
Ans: bar 2.5
